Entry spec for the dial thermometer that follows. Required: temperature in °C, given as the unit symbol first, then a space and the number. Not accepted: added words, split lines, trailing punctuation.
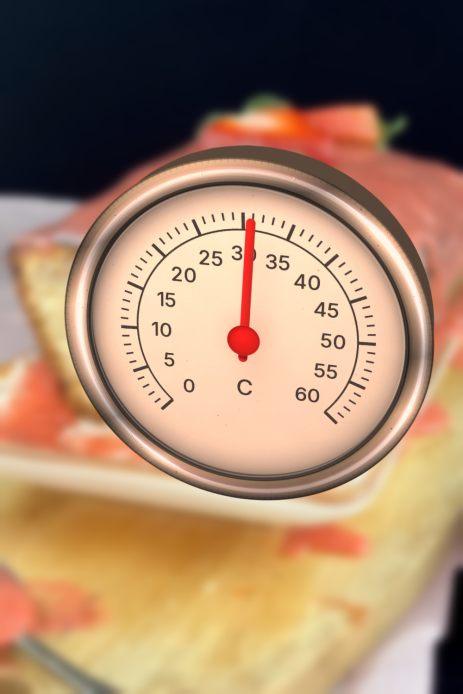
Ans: °C 31
